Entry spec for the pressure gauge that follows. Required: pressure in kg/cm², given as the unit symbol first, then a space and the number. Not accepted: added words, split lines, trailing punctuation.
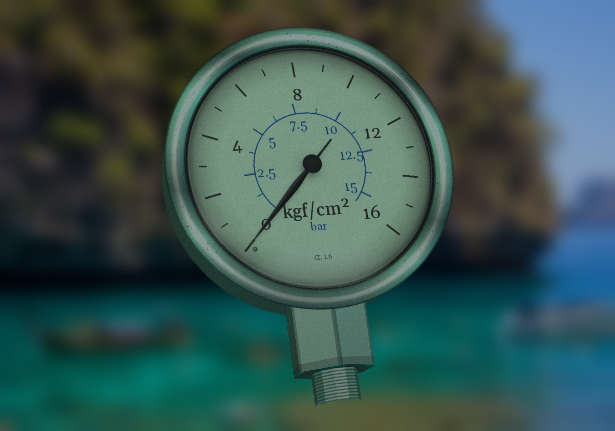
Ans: kg/cm² 0
